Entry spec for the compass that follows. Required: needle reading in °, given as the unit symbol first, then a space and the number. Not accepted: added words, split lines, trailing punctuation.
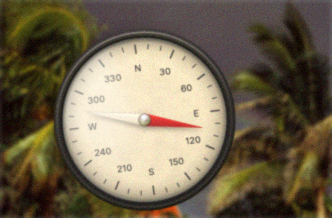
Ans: ° 105
